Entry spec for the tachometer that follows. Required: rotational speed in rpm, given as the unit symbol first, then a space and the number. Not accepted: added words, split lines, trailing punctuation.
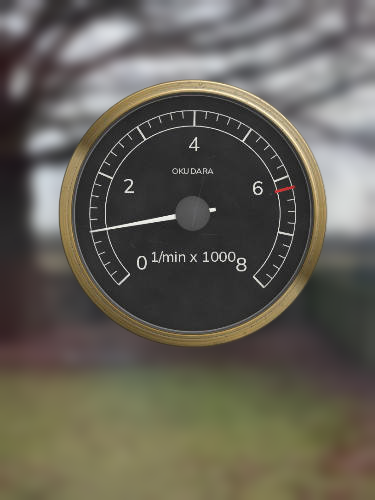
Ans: rpm 1000
